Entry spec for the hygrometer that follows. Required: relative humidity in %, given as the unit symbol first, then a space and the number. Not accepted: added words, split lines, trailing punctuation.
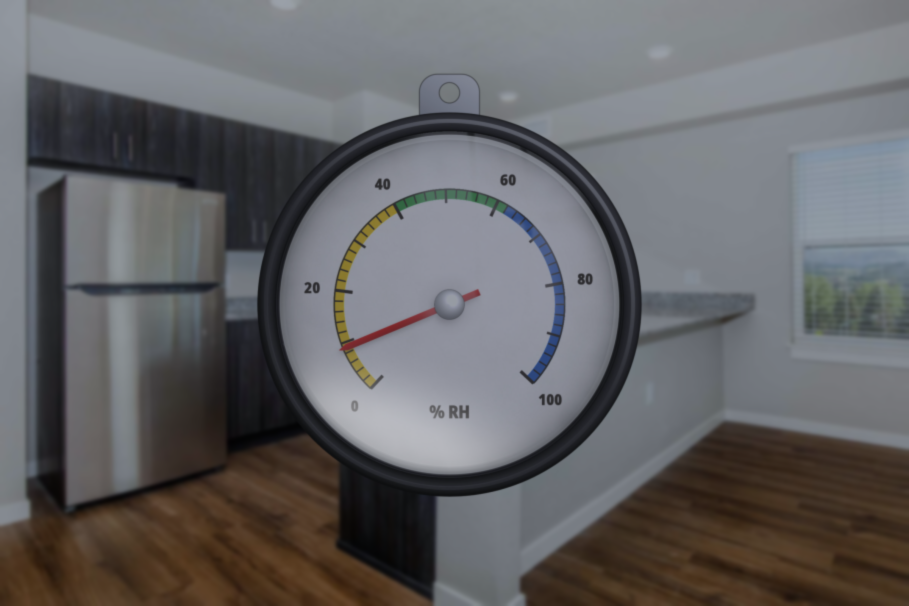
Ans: % 9
